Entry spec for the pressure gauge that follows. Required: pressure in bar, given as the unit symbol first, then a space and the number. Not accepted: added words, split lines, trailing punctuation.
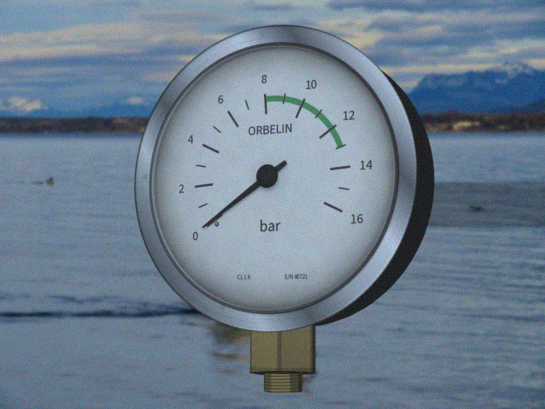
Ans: bar 0
